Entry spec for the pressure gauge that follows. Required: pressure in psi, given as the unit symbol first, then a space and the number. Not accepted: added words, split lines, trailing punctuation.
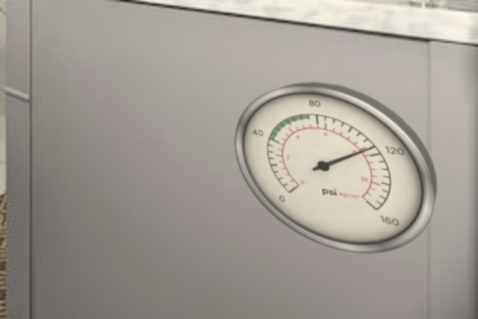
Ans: psi 115
